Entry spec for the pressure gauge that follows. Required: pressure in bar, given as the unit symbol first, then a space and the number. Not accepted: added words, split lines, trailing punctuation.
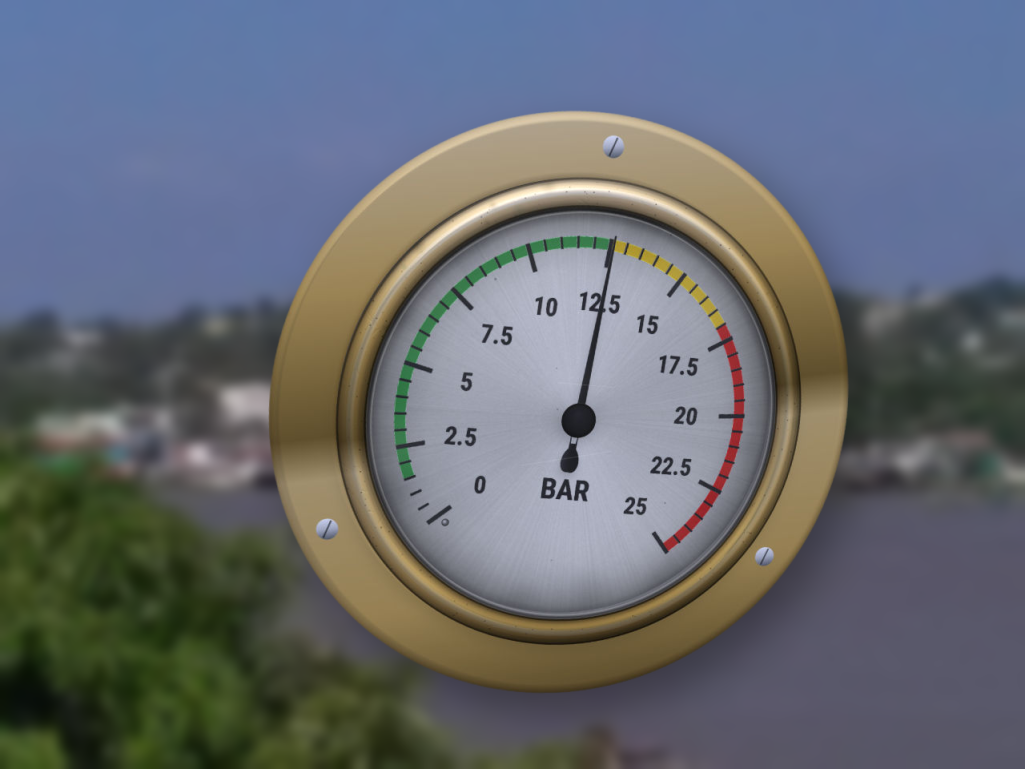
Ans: bar 12.5
